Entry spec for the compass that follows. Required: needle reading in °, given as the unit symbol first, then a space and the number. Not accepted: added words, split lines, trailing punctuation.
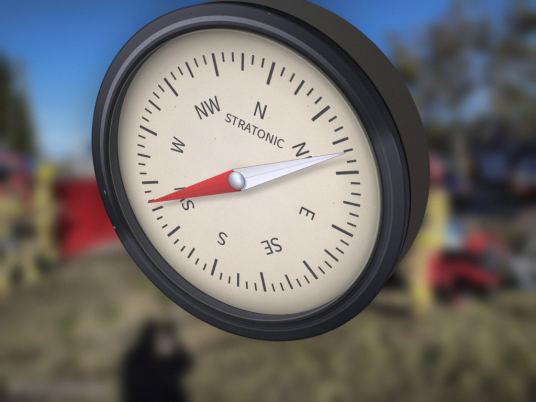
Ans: ° 230
